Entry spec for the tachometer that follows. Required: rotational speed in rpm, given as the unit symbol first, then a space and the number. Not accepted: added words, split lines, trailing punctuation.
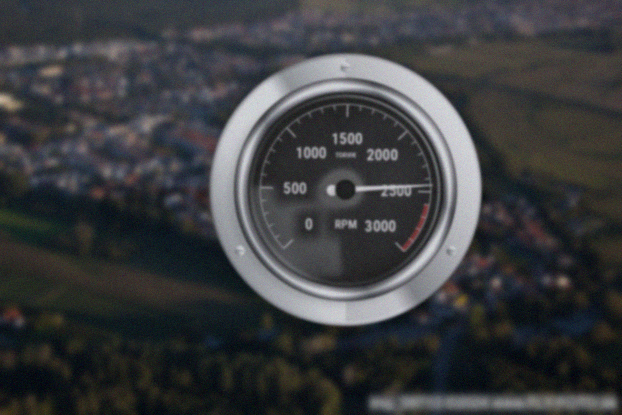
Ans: rpm 2450
